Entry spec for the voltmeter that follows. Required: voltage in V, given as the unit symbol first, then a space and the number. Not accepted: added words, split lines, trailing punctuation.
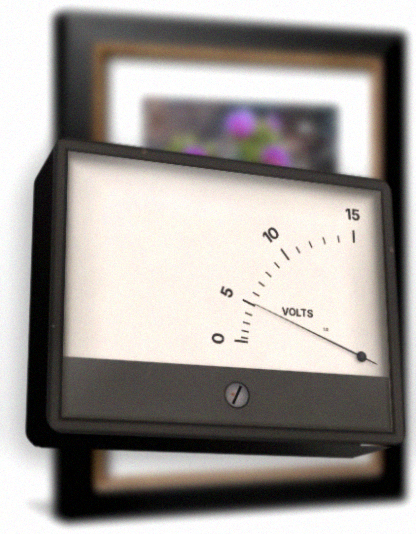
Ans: V 5
